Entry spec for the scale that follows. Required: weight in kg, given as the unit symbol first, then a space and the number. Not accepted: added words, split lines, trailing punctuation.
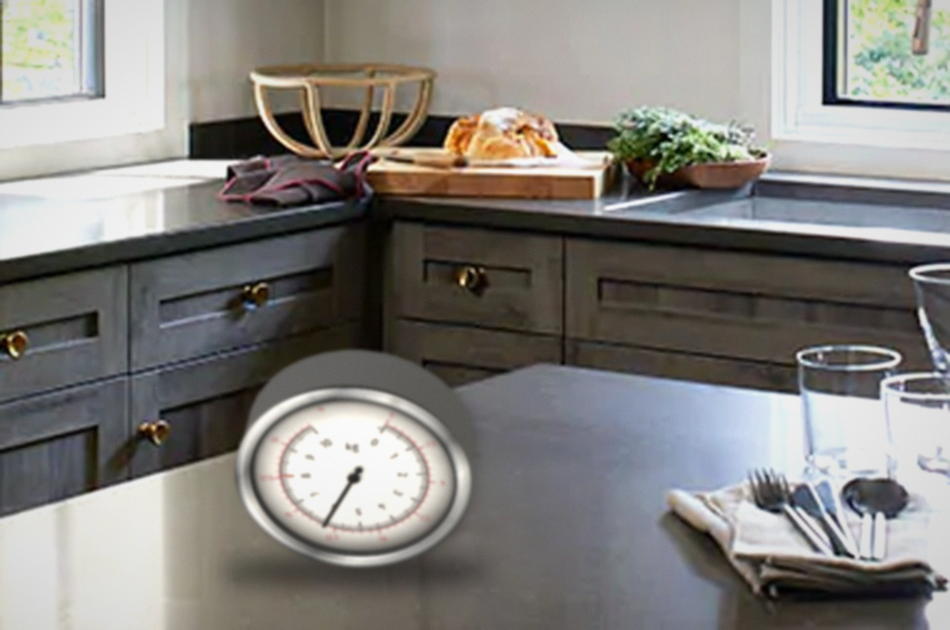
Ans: kg 6
